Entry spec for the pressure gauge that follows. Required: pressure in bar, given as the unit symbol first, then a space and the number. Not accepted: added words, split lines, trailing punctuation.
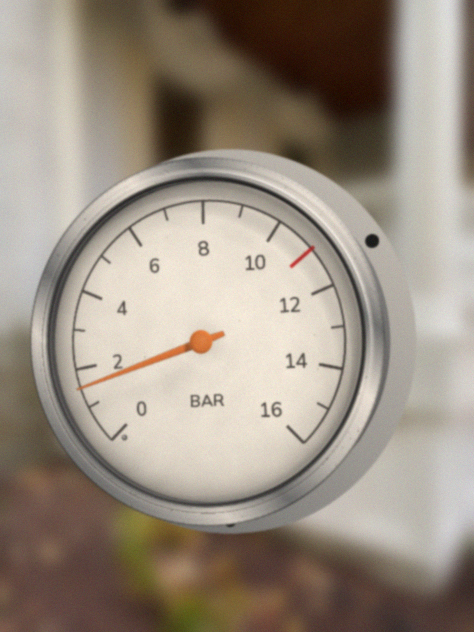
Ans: bar 1.5
